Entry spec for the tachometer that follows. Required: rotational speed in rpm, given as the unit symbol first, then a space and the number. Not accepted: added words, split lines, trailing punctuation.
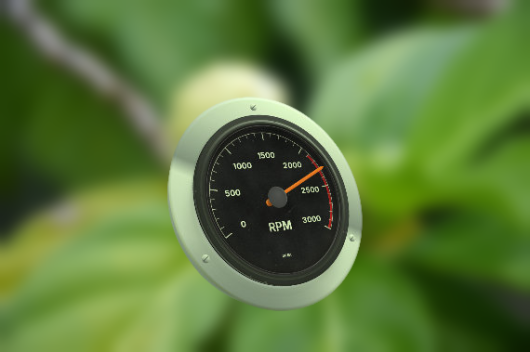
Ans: rpm 2300
